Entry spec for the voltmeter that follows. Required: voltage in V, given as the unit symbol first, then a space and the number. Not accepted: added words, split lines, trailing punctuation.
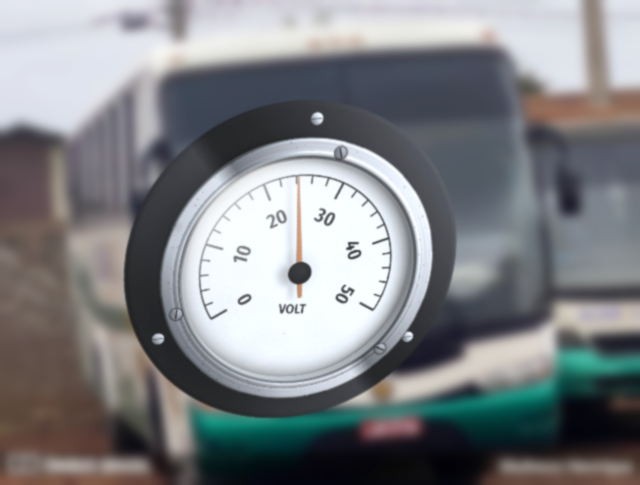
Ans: V 24
